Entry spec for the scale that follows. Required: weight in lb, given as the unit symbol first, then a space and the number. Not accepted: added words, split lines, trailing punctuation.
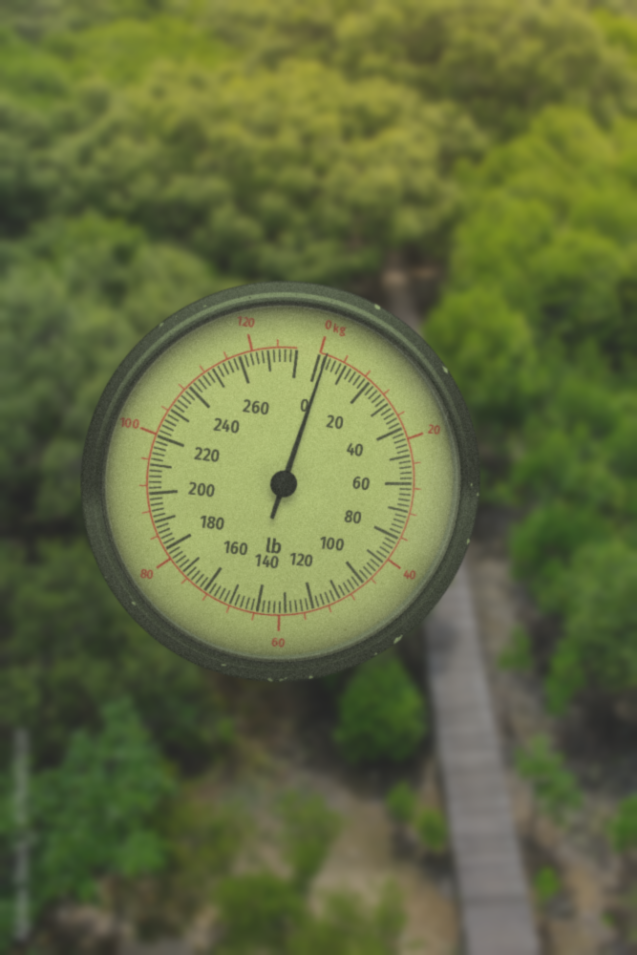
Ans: lb 2
